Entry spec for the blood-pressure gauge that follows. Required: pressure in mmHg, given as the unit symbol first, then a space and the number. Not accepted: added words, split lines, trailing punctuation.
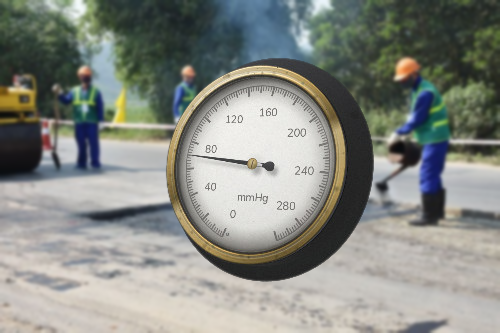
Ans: mmHg 70
